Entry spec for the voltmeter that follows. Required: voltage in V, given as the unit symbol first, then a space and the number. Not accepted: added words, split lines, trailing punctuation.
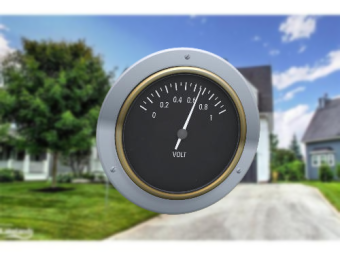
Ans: V 0.65
